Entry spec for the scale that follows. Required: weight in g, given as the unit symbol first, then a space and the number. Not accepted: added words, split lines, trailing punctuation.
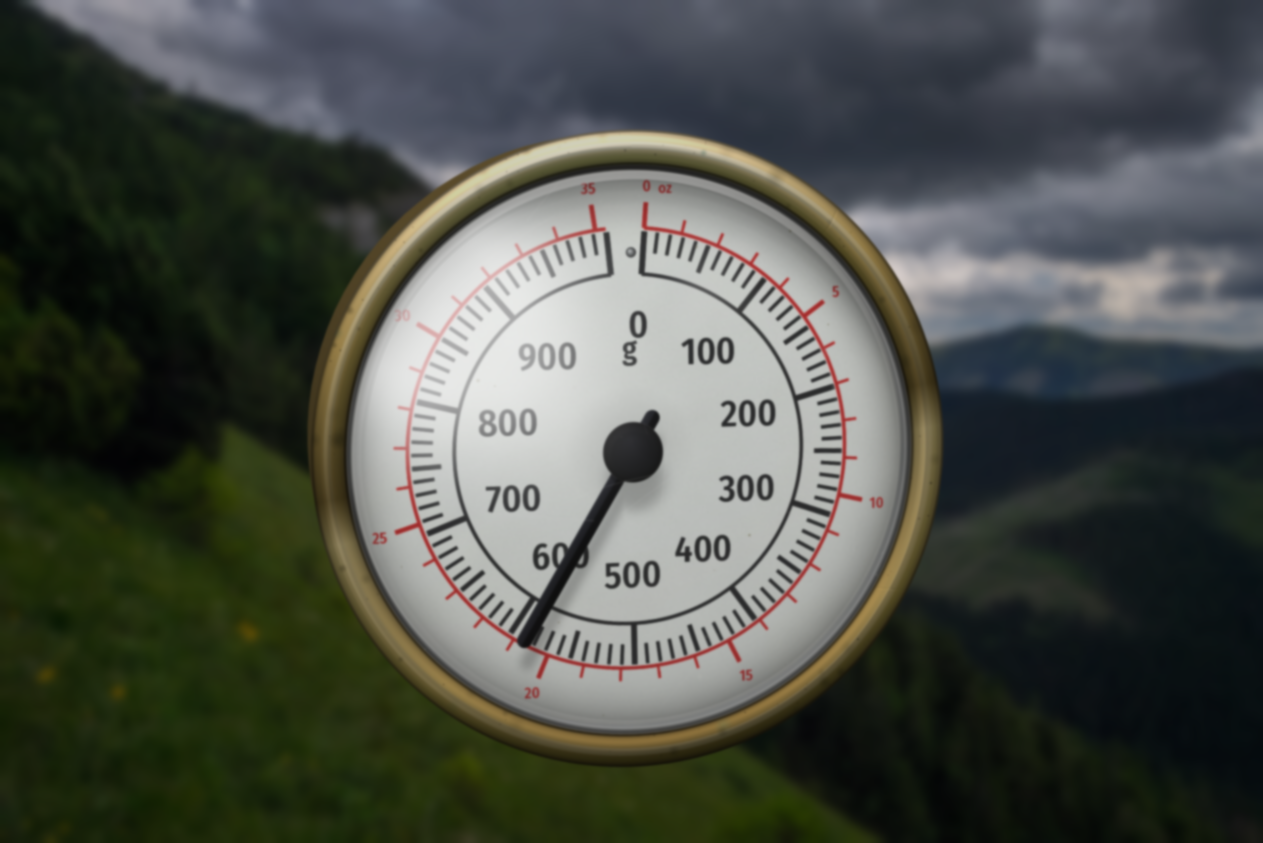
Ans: g 590
